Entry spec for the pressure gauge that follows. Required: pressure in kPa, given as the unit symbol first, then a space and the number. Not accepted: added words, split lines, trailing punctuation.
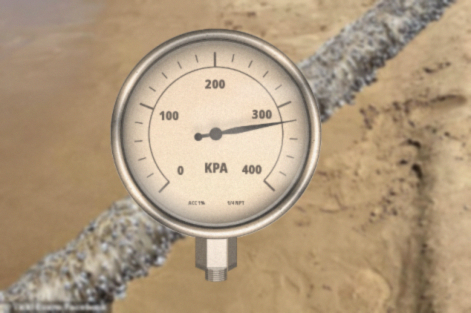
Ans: kPa 320
